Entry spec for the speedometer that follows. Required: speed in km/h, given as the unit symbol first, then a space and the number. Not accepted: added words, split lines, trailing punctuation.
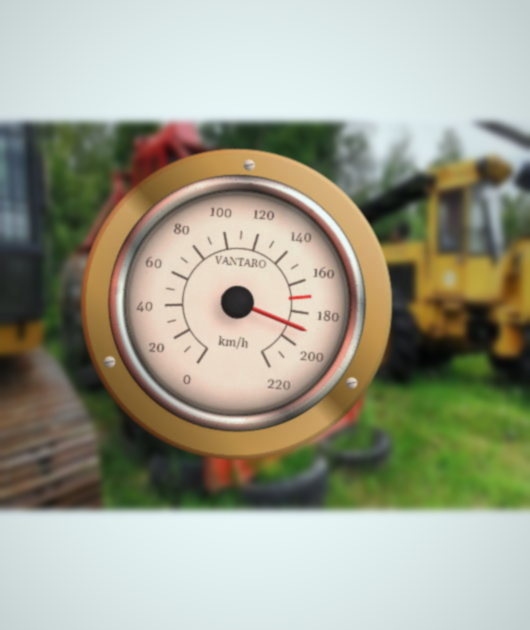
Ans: km/h 190
